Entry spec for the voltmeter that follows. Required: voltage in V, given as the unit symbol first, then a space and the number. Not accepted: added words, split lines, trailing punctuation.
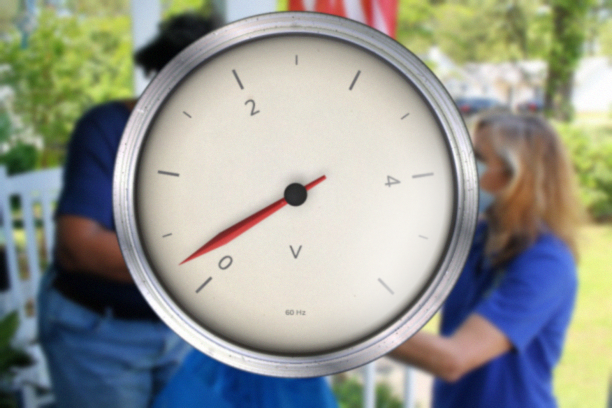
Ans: V 0.25
